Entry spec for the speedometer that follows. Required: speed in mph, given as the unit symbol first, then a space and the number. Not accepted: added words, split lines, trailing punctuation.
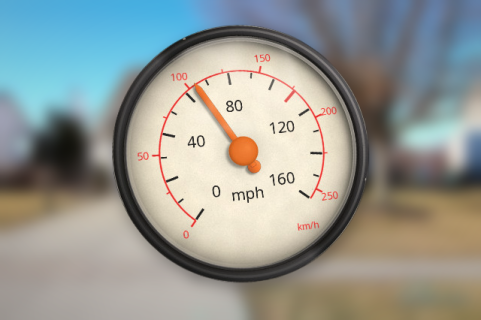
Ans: mph 65
